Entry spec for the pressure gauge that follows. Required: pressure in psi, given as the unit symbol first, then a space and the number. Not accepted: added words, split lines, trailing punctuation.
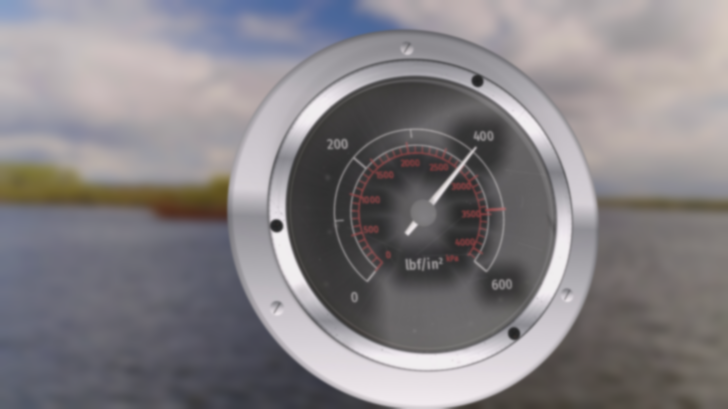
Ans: psi 400
